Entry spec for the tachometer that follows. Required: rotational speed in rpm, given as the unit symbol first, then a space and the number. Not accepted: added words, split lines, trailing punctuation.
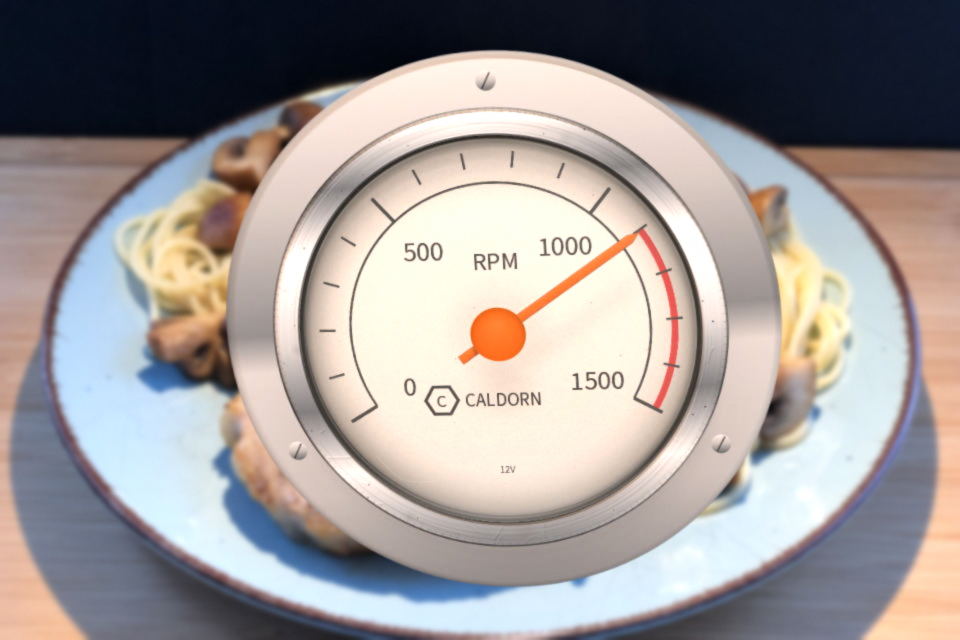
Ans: rpm 1100
